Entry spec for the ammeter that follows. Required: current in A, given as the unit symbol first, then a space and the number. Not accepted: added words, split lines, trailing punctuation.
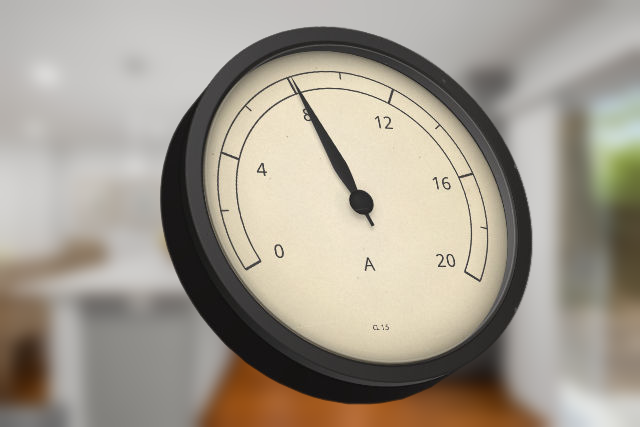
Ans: A 8
